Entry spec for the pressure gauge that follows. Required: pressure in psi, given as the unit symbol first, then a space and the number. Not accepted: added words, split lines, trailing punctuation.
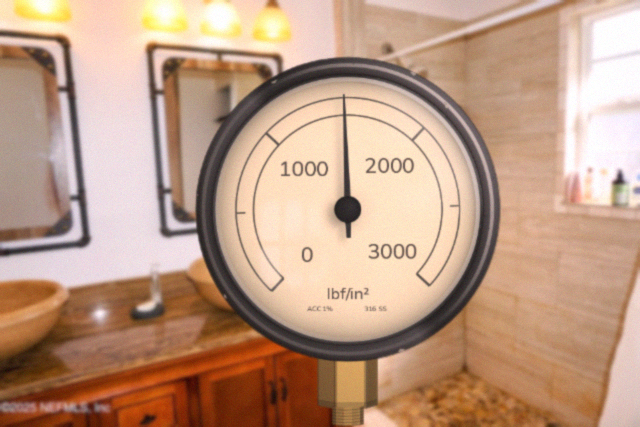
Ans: psi 1500
